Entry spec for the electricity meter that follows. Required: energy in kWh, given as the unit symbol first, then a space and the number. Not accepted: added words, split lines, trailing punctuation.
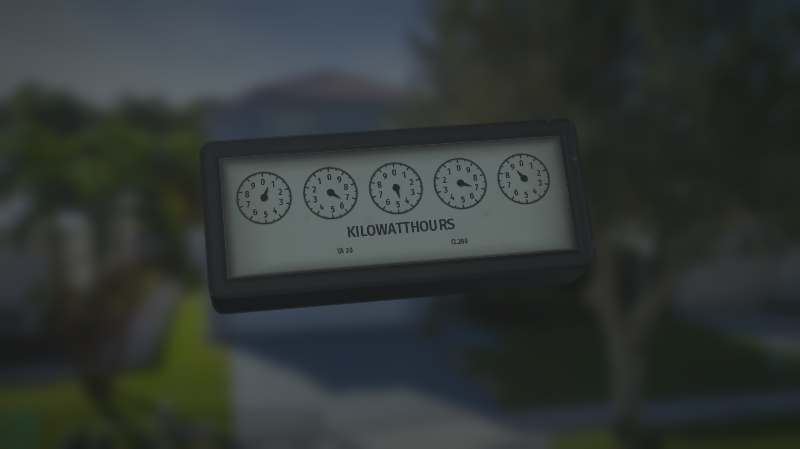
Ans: kWh 6469
